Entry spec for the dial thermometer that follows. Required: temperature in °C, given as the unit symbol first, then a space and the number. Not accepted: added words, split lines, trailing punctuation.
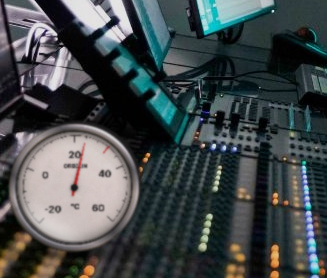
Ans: °C 24
